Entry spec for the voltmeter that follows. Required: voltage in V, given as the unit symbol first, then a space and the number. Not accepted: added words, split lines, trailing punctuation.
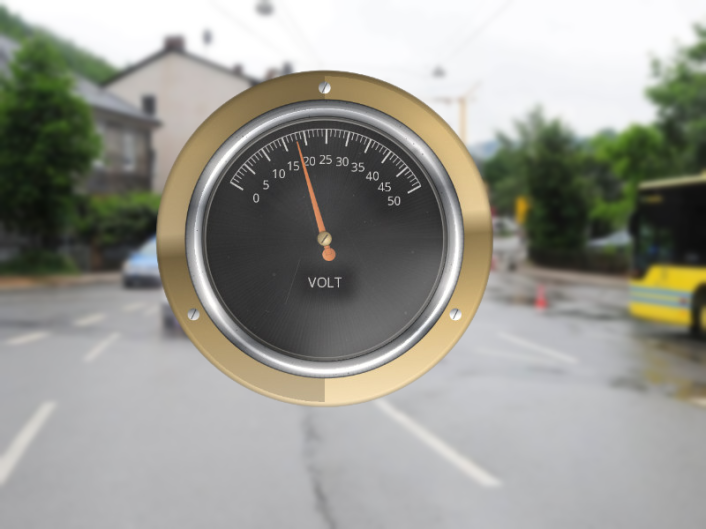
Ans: V 18
